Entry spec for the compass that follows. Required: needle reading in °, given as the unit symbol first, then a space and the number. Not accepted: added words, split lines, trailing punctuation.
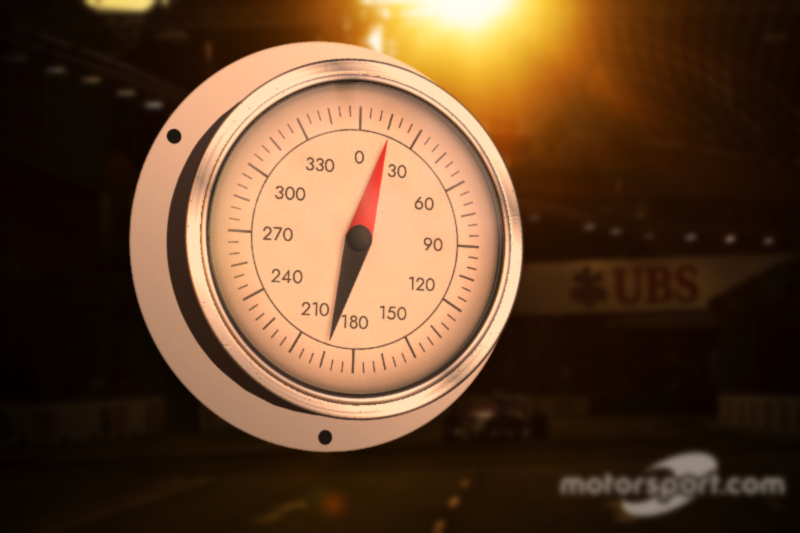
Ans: ° 15
